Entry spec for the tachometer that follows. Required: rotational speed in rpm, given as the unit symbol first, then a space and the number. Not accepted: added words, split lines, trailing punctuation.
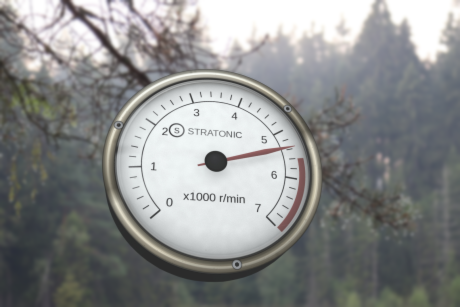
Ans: rpm 5400
